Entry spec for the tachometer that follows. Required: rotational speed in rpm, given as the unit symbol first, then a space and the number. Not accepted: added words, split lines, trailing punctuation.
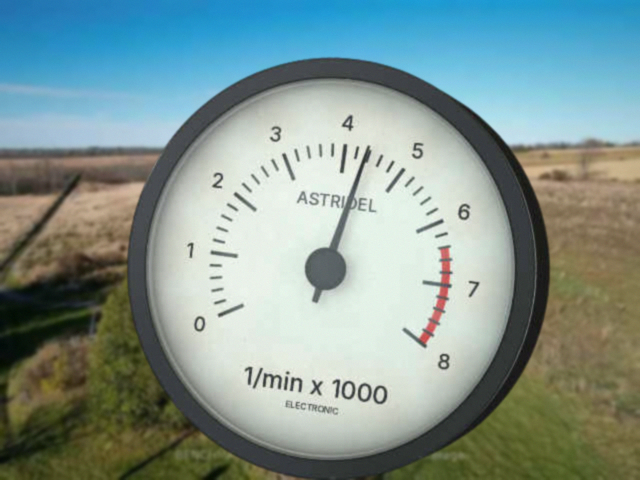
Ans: rpm 4400
